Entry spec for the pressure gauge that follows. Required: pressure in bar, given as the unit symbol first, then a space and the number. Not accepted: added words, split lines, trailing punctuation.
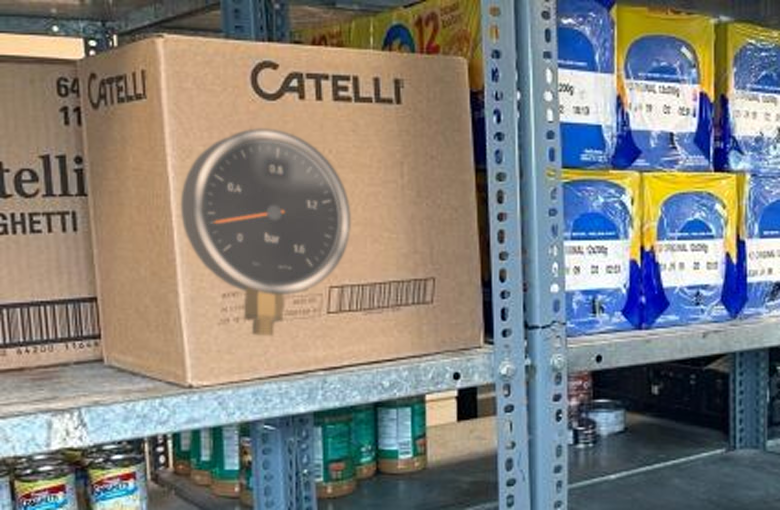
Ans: bar 0.15
